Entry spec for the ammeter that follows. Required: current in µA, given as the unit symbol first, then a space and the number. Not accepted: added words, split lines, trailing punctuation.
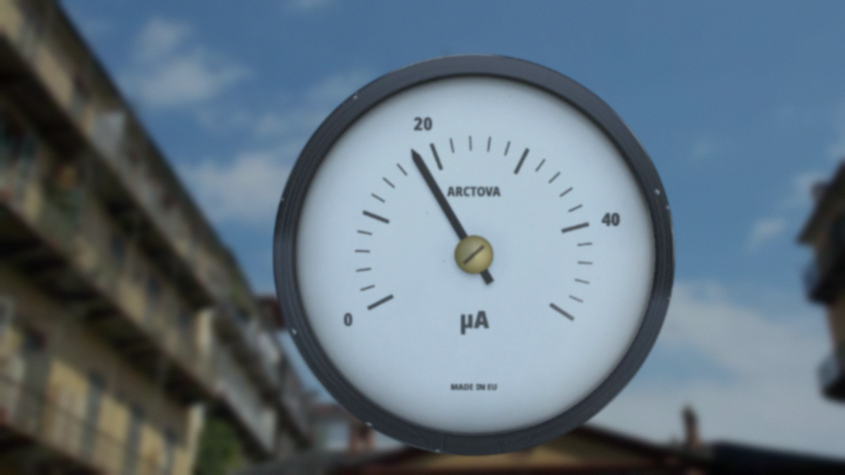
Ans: µA 18
